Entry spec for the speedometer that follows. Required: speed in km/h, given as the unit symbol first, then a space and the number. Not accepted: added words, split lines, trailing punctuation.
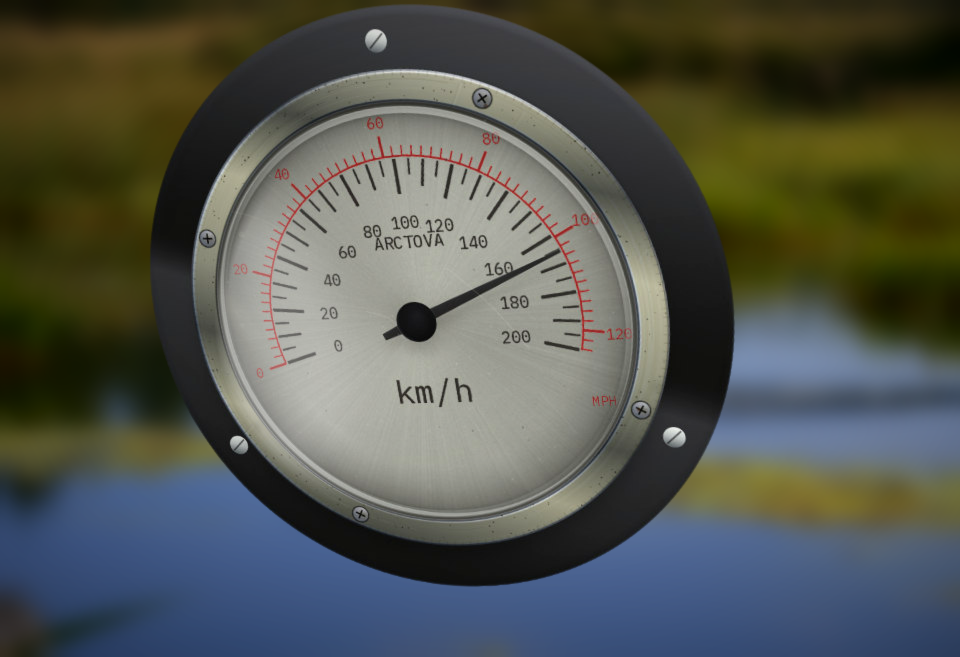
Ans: km/h 165
